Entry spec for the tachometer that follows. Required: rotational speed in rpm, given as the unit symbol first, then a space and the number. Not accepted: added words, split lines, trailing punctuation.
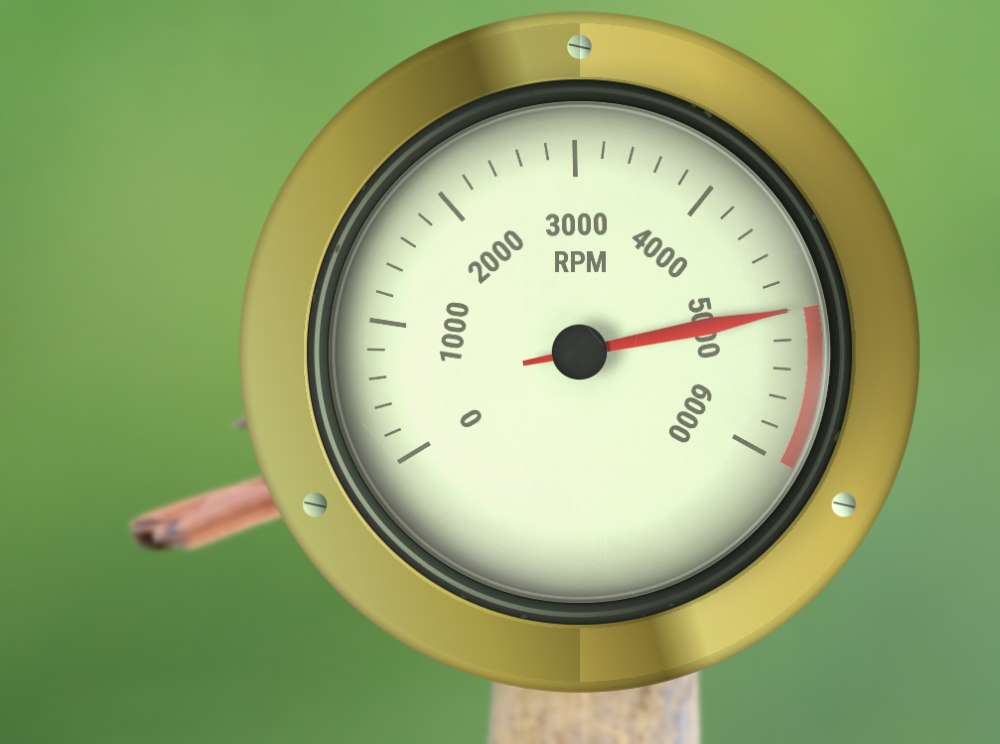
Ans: rpm 5000
